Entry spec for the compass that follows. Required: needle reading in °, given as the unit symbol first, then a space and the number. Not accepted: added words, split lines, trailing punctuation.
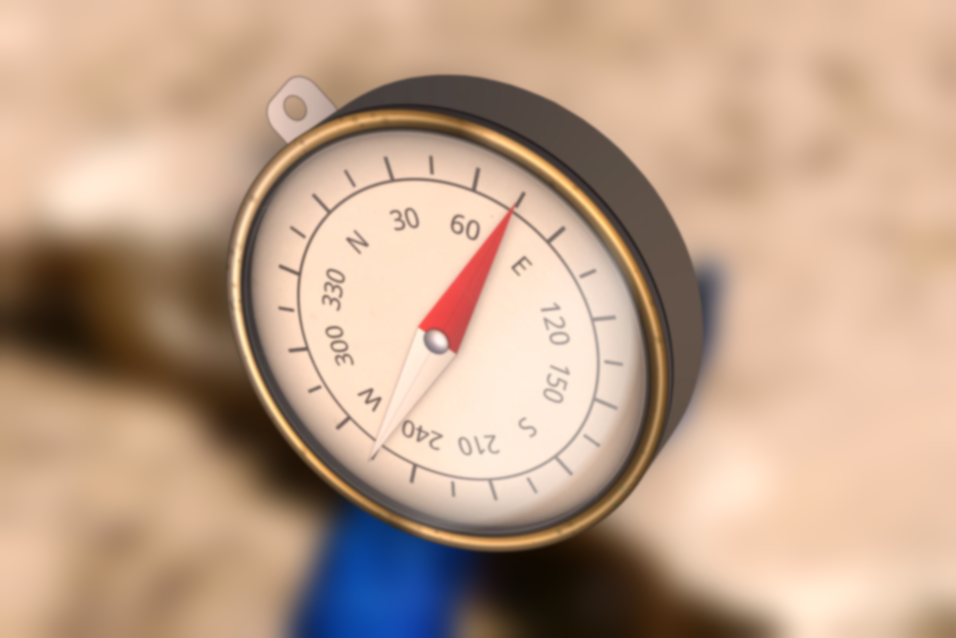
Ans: ° 75
